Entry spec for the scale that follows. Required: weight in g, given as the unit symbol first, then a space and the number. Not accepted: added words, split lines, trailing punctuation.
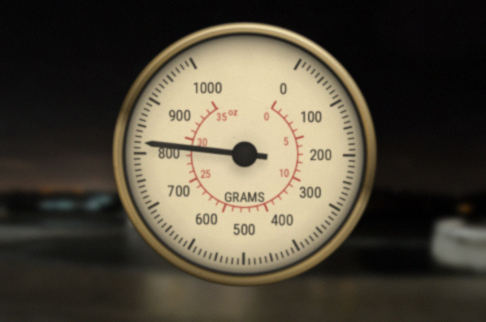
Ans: g 820
